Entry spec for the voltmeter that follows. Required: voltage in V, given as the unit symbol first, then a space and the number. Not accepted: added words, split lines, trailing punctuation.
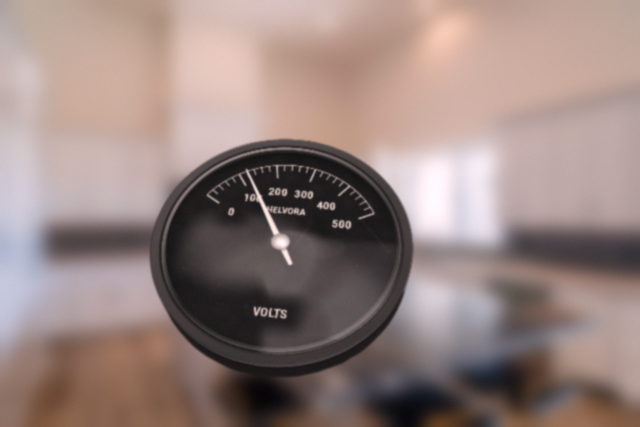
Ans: V 120
